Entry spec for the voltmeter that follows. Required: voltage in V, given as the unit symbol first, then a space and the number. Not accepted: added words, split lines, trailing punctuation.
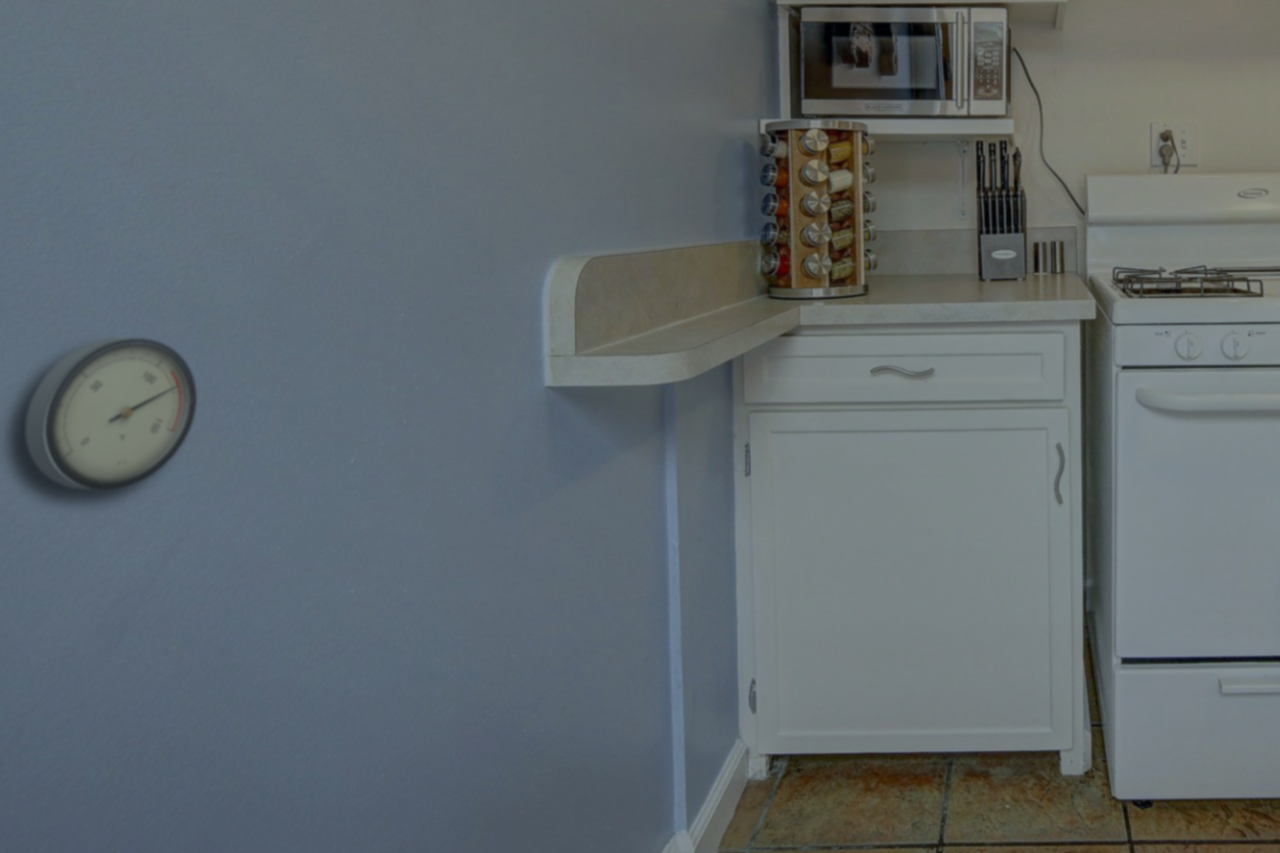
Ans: V 120
